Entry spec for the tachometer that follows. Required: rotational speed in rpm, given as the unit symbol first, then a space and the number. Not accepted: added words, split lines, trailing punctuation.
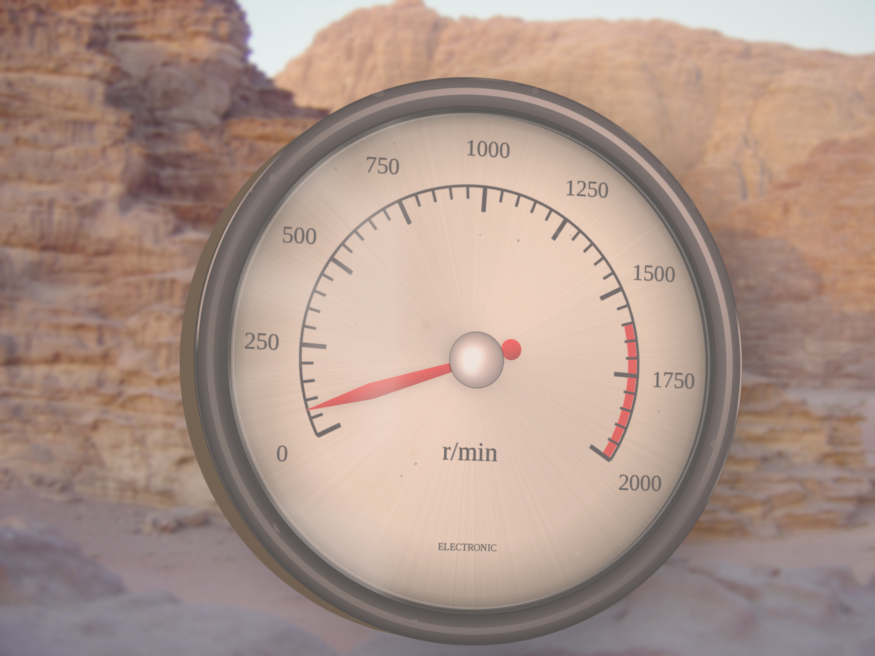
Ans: rpm 75
